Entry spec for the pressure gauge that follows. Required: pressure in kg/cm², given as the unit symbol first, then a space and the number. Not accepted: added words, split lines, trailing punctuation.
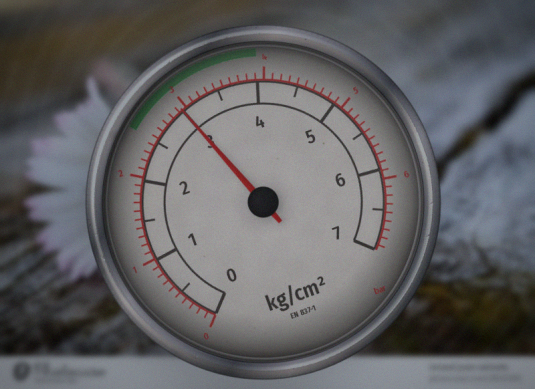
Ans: kg/cm² 3
